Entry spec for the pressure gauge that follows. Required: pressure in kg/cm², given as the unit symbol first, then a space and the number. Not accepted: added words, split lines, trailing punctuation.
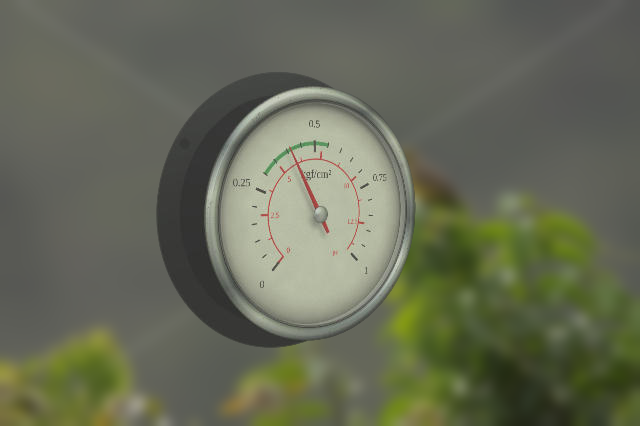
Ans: kg/cm² 0.4
